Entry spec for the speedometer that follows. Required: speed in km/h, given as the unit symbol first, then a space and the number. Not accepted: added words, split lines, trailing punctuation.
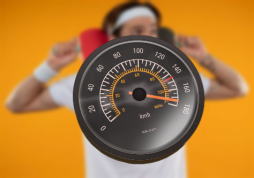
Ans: km/h 175
